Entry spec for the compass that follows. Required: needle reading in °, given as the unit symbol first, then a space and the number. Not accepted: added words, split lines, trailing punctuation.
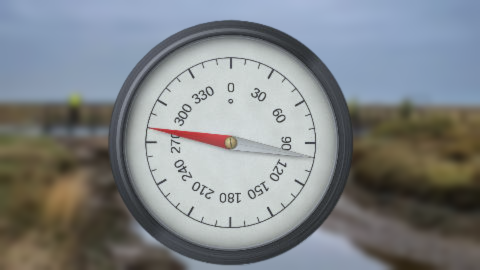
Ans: ° 280
